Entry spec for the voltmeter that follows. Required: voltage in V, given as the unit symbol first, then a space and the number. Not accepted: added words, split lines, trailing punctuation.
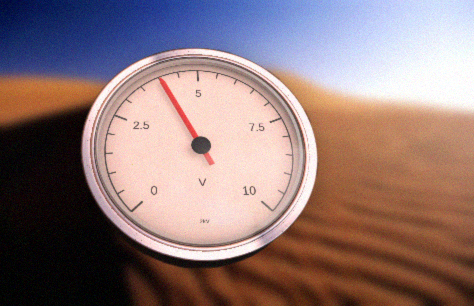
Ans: V 4
